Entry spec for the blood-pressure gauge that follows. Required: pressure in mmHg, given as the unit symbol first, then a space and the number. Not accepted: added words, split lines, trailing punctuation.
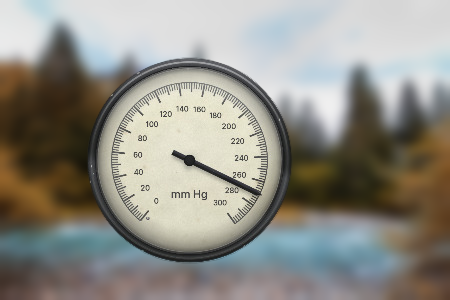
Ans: mmHg 270
